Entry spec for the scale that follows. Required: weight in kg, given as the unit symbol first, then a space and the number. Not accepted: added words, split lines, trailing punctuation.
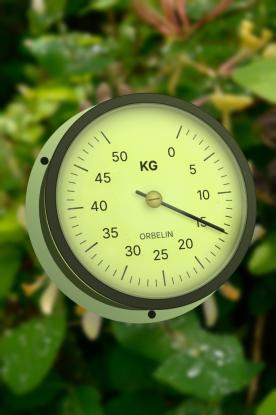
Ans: kg 15
